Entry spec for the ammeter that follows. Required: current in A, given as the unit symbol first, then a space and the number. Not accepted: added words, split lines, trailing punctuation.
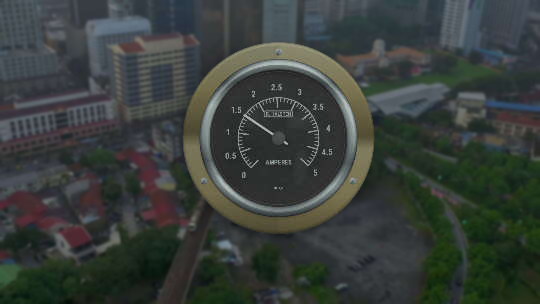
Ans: A 1.5
